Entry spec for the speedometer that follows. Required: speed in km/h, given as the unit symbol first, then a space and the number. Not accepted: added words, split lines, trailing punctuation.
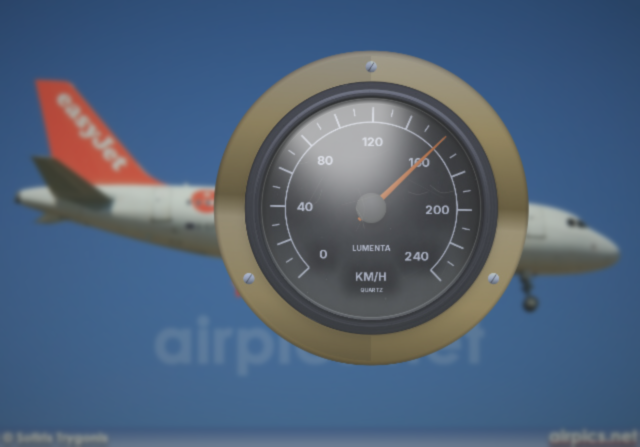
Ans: km/h 160
